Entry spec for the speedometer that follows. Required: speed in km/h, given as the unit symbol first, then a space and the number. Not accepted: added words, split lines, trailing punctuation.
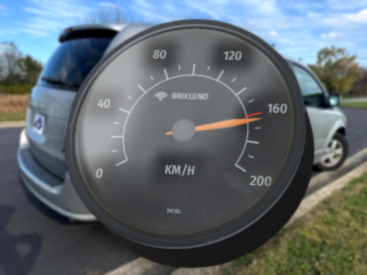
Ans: km/h 165
